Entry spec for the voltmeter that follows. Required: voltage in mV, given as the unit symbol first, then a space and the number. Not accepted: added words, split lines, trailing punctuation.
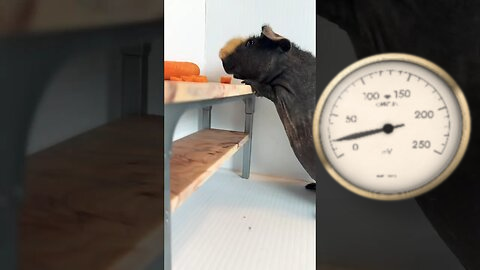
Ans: mV 20
